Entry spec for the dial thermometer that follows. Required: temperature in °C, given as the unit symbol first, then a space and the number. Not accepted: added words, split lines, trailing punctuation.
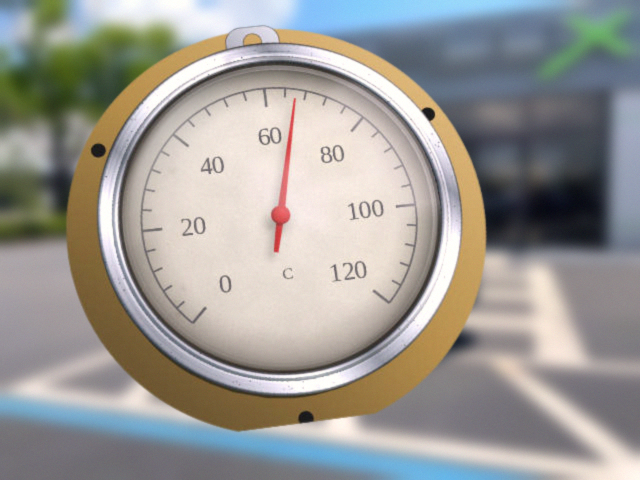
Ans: °C 66
